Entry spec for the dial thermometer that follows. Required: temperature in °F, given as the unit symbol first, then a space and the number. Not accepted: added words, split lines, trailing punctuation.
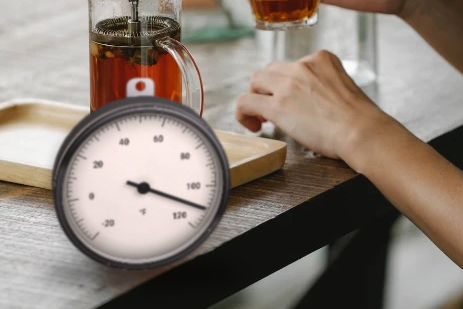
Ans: °F 110
